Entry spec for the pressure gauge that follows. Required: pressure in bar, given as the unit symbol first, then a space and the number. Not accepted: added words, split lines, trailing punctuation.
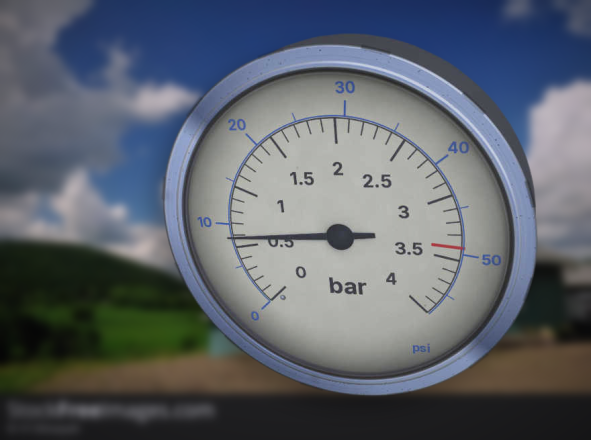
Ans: bar 0.6
